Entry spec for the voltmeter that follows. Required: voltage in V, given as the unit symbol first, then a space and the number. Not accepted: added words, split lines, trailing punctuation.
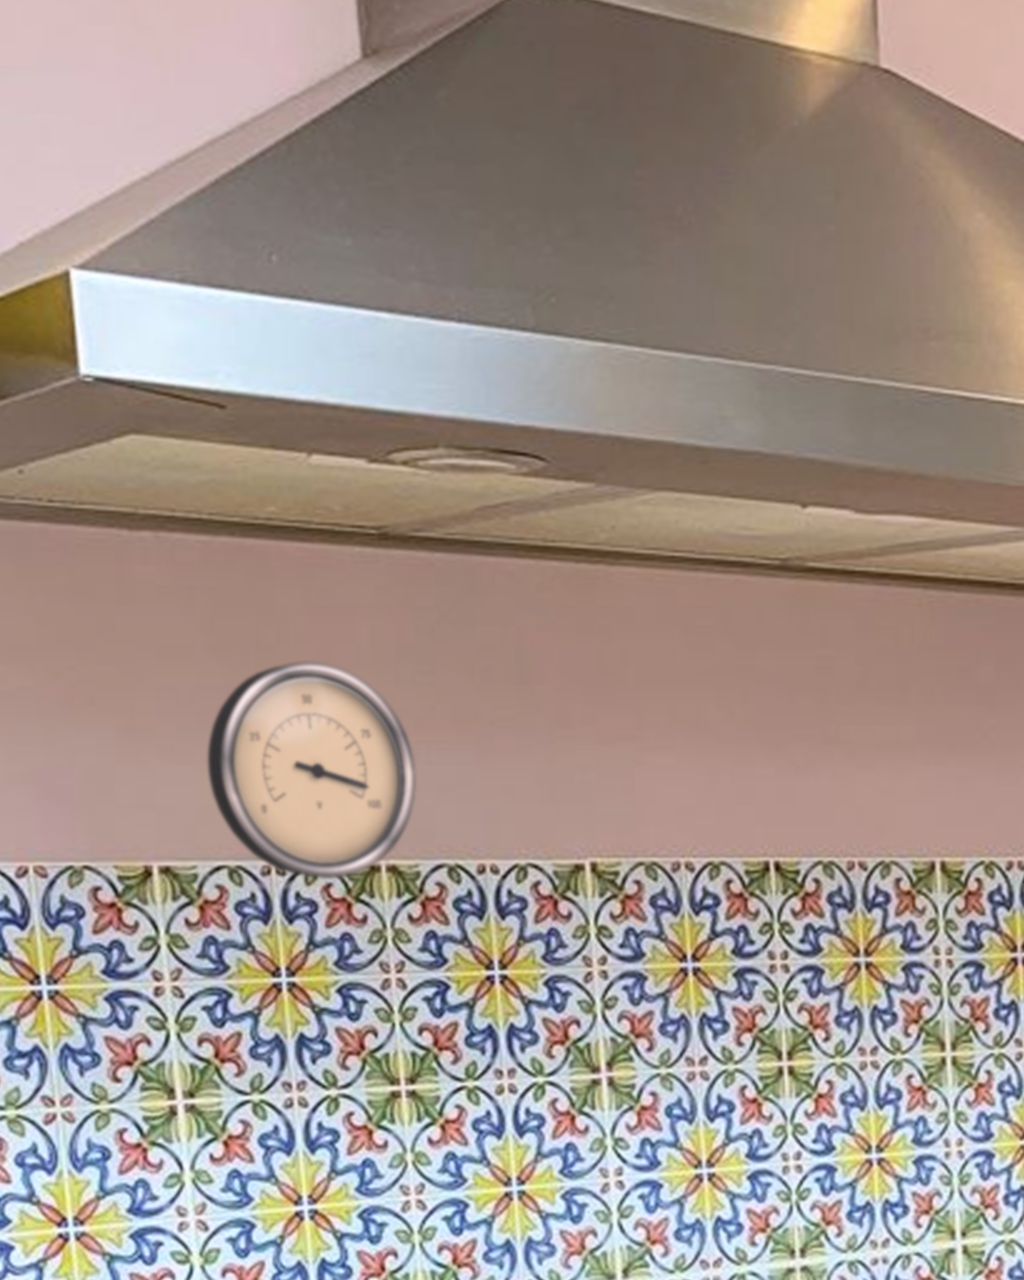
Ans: V 95
